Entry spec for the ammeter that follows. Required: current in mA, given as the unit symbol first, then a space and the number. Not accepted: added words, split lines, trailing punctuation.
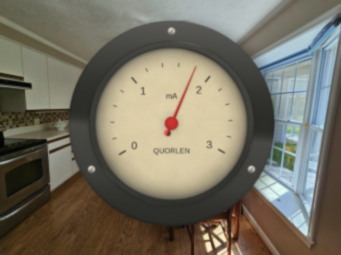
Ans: mA 1.8
